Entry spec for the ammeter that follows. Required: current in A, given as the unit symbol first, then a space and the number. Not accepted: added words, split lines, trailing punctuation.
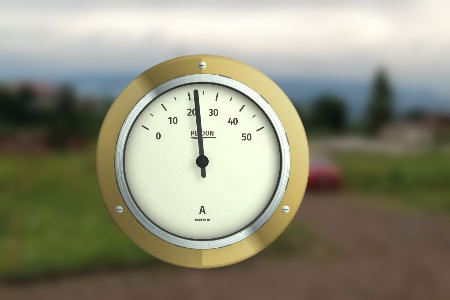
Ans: A 22.5
